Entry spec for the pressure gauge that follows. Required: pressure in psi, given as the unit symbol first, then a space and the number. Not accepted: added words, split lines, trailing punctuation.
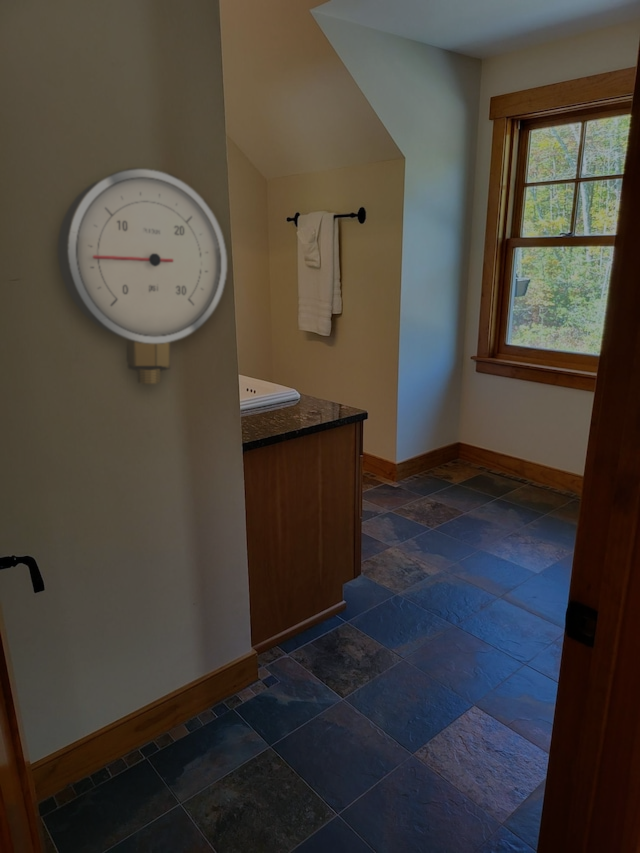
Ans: psi 5
